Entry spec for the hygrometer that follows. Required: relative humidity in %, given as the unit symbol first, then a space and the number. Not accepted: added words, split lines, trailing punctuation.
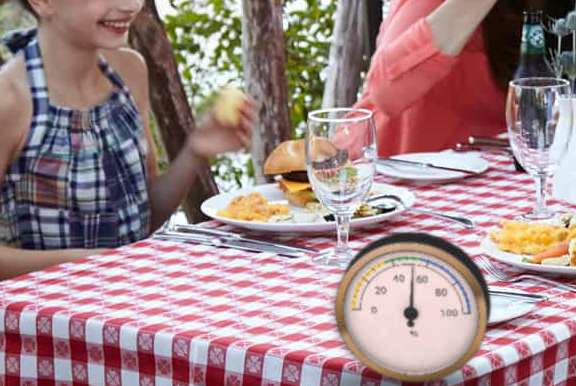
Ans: % 52
